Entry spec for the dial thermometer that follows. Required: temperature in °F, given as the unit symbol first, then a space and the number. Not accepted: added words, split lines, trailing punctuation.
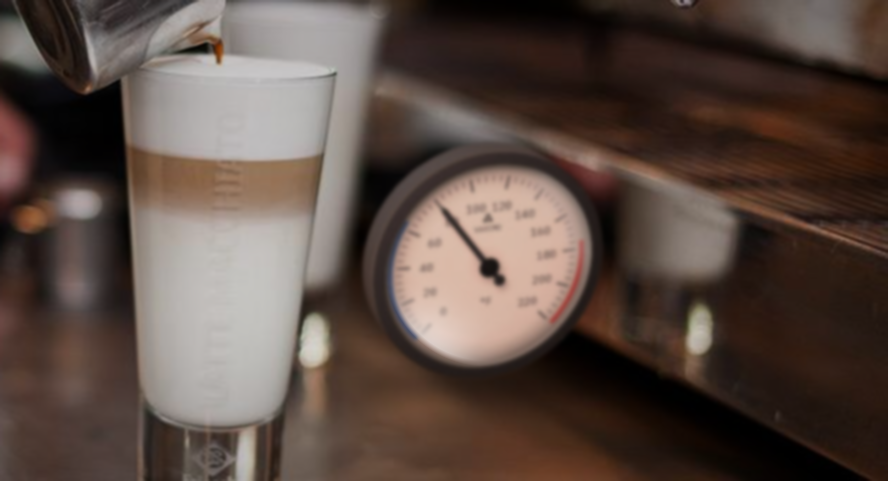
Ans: °F 80
